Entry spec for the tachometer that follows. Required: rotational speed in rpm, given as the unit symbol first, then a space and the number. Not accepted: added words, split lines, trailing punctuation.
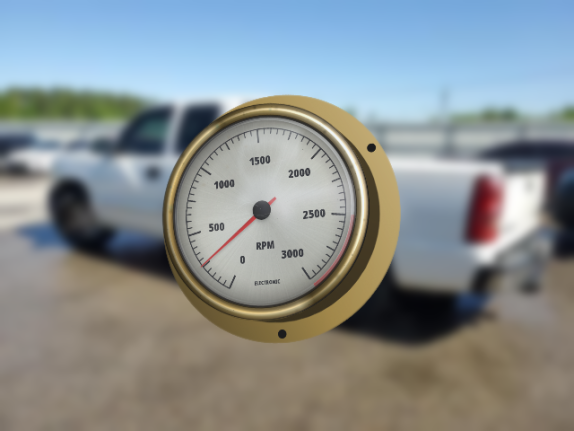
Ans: rpm 250
